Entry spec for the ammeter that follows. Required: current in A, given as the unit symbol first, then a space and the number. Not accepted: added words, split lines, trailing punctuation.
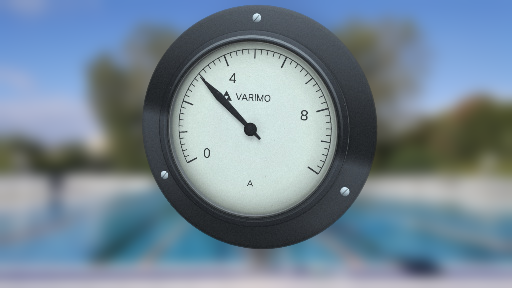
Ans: A 3
